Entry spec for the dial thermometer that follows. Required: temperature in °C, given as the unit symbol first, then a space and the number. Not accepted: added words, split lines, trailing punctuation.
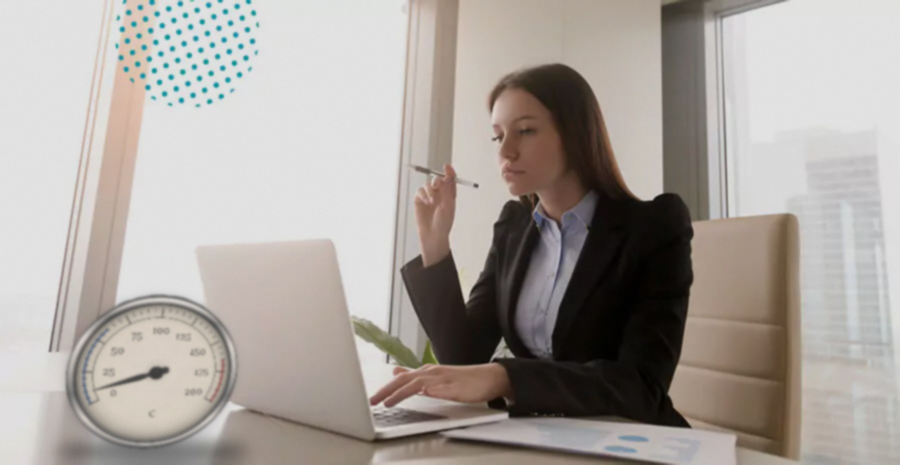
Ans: °C 10
